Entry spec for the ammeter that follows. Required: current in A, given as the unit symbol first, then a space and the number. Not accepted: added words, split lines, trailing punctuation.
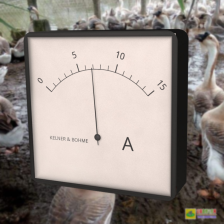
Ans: A 7
